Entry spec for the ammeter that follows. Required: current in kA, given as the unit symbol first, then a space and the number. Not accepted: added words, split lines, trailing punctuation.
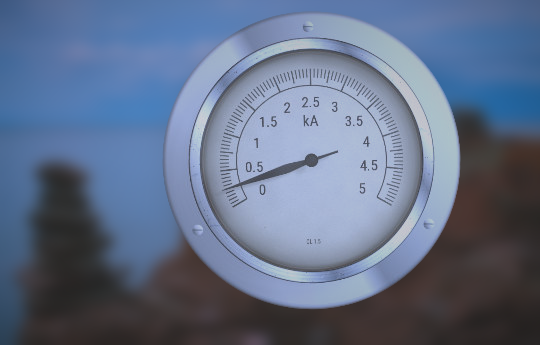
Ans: kA 0.25
